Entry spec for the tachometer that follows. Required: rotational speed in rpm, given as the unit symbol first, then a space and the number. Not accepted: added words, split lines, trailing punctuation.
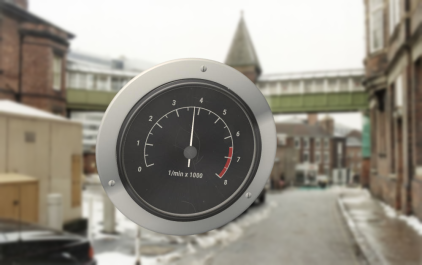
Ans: rpm 3750
